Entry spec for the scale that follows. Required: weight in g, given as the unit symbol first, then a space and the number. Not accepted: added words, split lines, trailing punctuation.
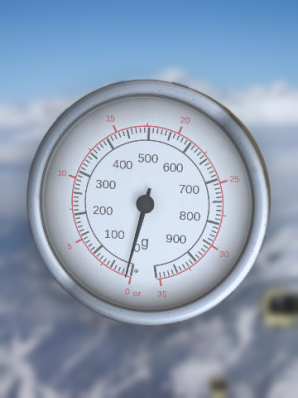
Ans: g 10
